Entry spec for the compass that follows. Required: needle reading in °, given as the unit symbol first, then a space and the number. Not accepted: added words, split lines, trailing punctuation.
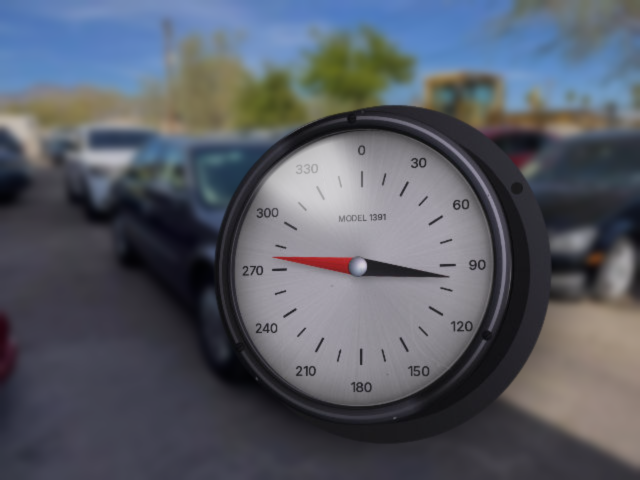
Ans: ° 277.5
